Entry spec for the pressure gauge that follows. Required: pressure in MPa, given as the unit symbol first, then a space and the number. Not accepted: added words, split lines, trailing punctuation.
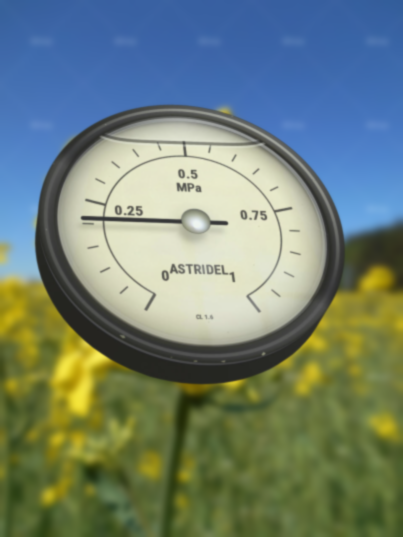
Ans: MPa 0.2
